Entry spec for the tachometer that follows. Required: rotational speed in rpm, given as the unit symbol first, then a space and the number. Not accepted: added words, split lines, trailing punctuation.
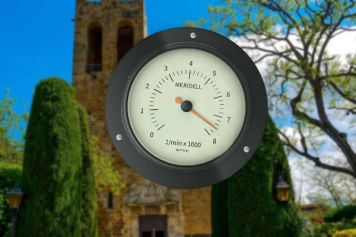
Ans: rpm 7600
